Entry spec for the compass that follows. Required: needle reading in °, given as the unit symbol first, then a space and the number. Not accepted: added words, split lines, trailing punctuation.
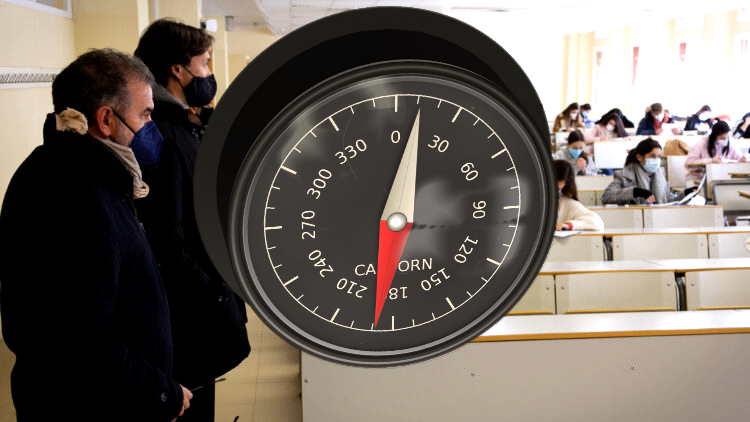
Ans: ° 190
